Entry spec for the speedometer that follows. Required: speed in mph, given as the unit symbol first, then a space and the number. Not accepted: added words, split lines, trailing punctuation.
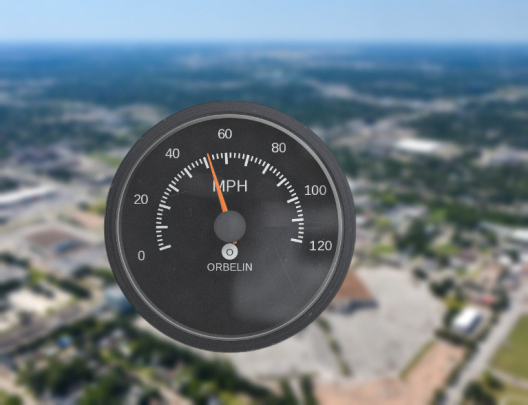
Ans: mph 52
